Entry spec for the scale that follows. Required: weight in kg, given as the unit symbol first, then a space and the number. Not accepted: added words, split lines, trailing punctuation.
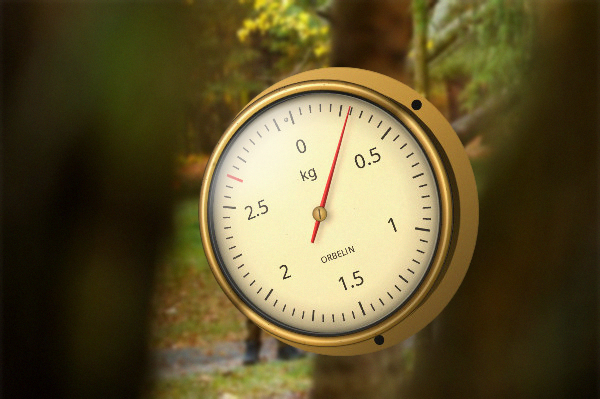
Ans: kg 0.3
